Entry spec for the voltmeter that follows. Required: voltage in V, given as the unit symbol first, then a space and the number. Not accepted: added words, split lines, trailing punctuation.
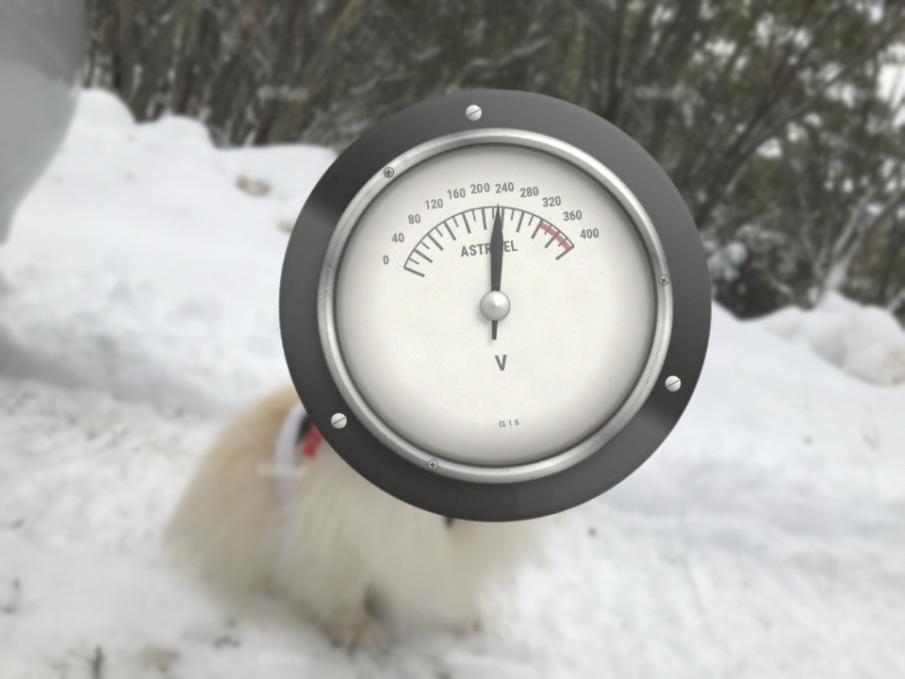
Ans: V 230
